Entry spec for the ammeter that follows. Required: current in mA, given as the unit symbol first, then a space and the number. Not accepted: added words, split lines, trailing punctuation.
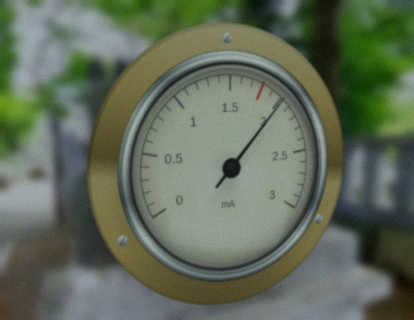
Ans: mA 2
